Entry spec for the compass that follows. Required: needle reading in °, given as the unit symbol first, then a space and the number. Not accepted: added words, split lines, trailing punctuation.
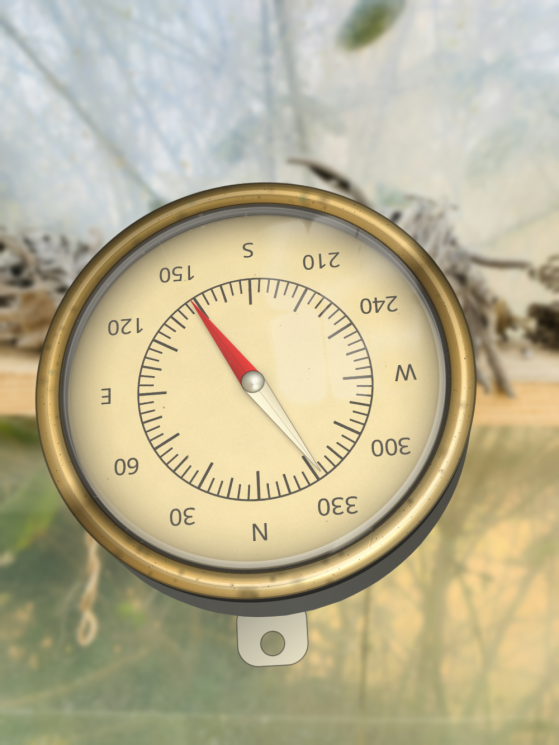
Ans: ° 147.5
